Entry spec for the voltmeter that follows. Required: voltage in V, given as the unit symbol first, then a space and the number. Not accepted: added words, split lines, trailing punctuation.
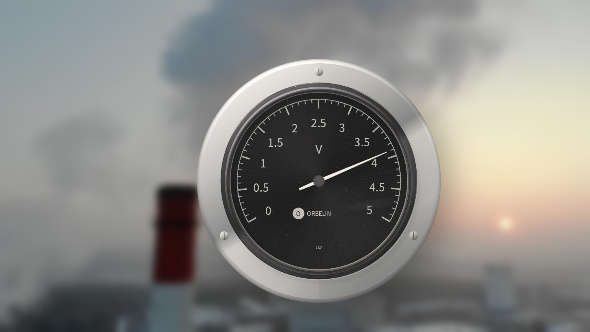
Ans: V 3.9
